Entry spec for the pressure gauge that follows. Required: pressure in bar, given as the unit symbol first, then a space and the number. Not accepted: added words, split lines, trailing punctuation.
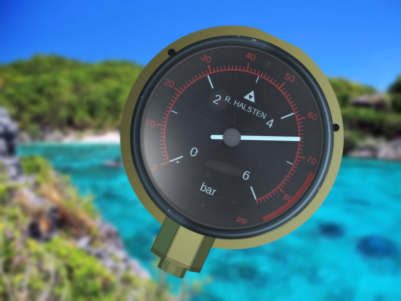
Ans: bar 4.5
